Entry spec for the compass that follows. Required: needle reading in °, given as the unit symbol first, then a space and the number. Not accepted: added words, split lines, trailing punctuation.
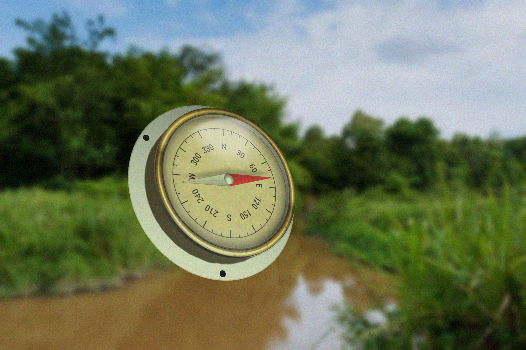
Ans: ° 80
